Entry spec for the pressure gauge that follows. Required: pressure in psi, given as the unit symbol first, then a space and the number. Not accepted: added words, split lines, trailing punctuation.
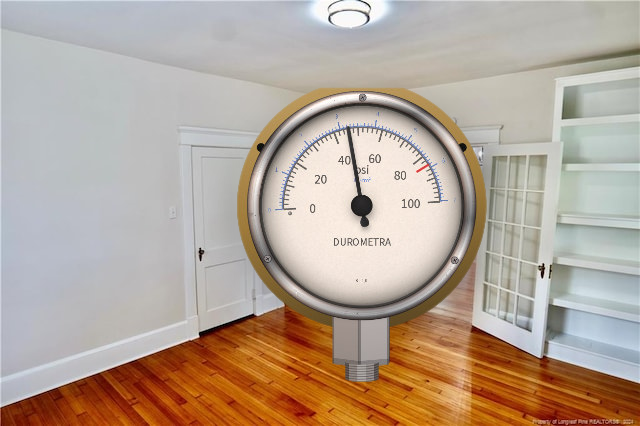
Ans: psi 46
